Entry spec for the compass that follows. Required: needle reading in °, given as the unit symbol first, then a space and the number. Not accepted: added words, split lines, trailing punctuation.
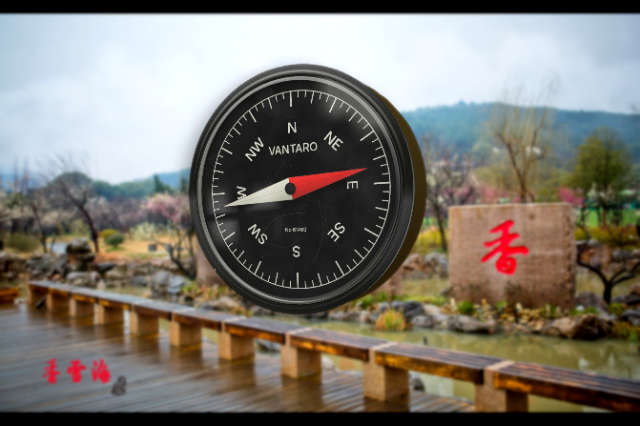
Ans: ° 80
